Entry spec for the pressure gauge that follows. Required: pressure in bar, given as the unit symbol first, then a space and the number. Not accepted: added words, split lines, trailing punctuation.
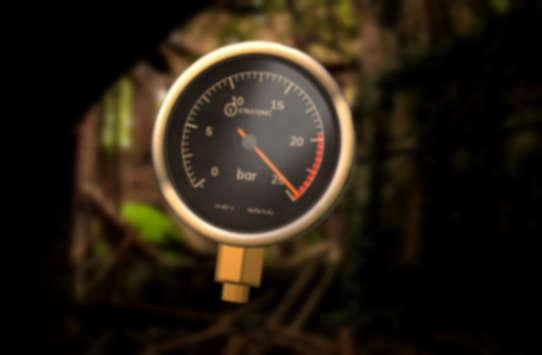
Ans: bar 24.5
